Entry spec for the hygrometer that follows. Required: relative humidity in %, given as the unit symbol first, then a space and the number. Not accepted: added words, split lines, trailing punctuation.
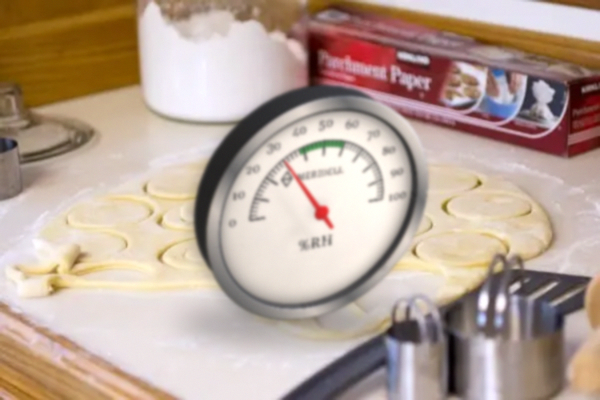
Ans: % 30
